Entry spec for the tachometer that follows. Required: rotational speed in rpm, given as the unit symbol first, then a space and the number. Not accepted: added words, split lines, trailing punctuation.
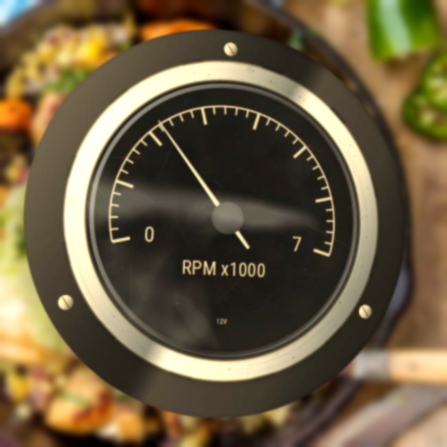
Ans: rpm 2200
